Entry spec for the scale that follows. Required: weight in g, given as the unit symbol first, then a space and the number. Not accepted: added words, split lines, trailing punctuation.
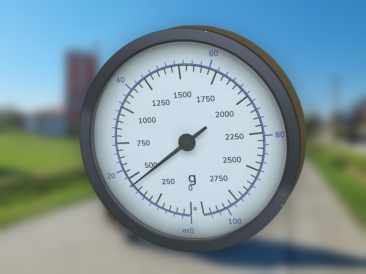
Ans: g 450
